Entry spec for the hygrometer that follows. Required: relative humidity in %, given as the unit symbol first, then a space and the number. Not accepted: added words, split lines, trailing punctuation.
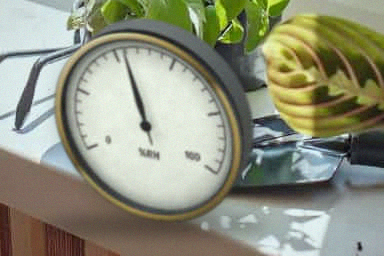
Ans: % 44
